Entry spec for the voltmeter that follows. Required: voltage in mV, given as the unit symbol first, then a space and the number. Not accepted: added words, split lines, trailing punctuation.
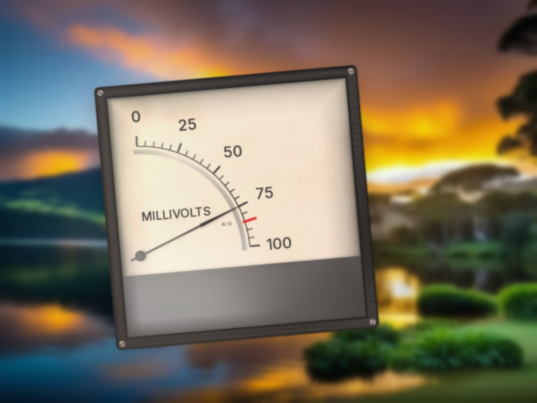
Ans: mV 75
